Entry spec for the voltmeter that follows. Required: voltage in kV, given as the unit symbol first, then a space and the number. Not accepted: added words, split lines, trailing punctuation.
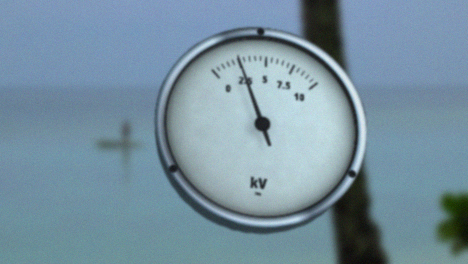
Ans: kV 2.5
